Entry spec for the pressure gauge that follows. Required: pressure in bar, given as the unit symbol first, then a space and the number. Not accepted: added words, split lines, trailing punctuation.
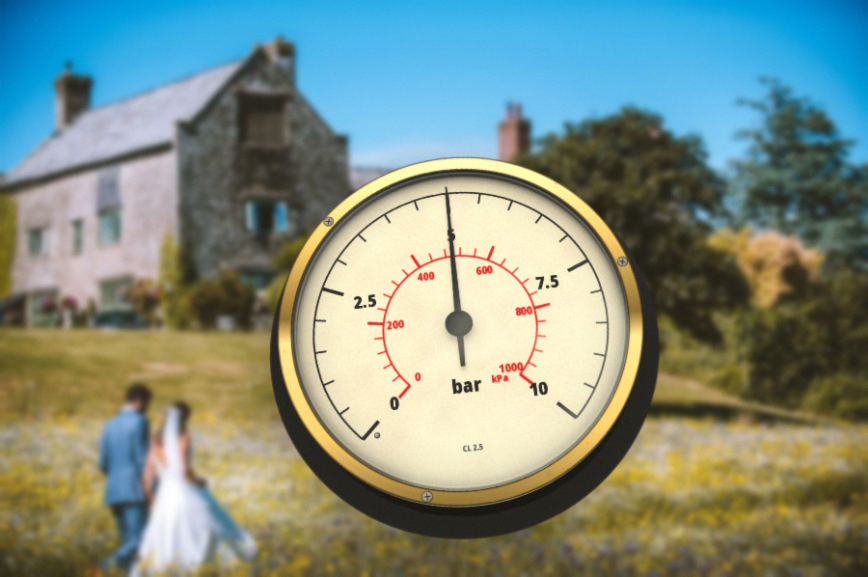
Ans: bar 5
